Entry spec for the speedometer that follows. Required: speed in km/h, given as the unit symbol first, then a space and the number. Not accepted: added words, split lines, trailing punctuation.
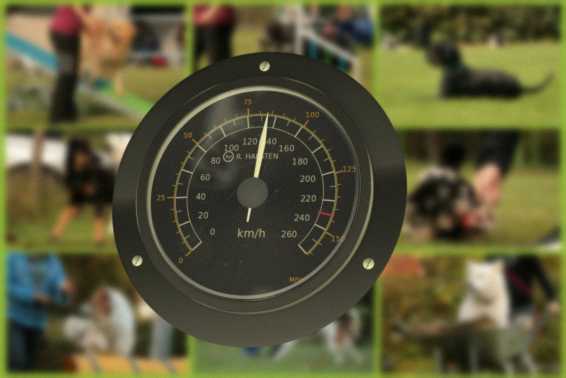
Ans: km/h 135
